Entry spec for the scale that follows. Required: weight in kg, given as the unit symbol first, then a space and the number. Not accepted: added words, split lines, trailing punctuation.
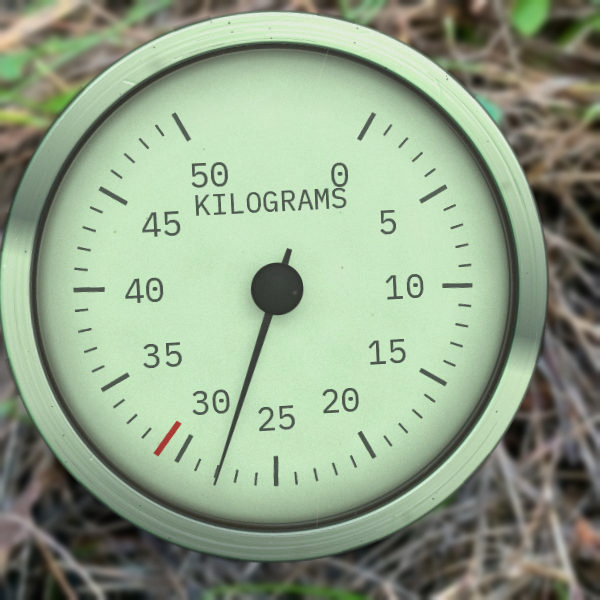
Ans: kg 28
